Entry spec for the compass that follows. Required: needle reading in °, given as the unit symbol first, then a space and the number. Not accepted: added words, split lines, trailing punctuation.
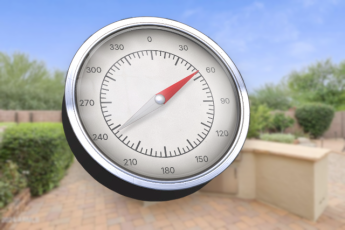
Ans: ° 55
